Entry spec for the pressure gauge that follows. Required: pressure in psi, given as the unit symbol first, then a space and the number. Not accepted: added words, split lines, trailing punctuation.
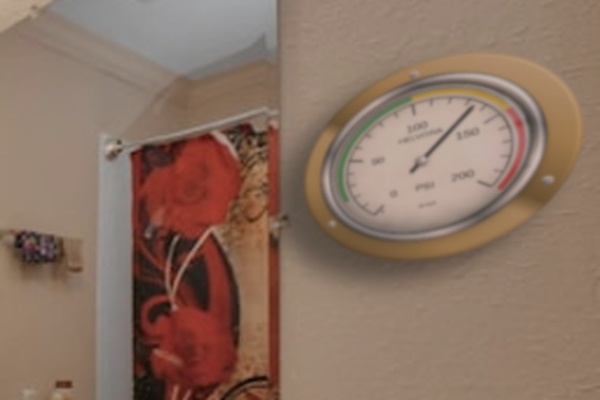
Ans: psi 135
